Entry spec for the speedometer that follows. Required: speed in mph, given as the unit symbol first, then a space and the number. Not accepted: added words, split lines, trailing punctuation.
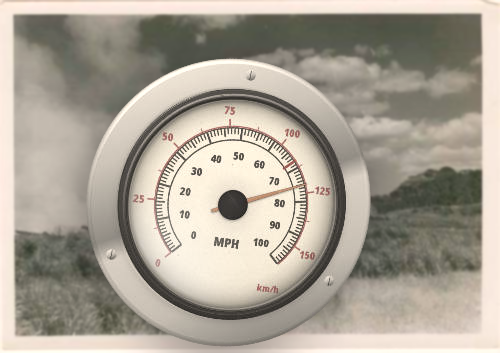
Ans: mph 75
